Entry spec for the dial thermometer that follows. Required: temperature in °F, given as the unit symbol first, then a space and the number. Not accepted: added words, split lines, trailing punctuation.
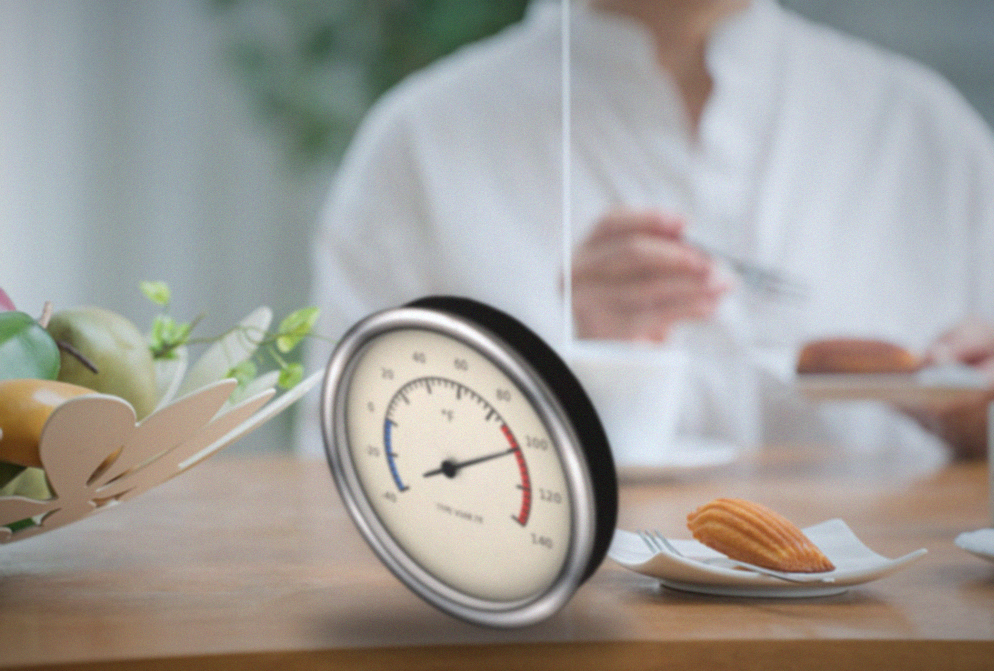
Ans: °F 100
